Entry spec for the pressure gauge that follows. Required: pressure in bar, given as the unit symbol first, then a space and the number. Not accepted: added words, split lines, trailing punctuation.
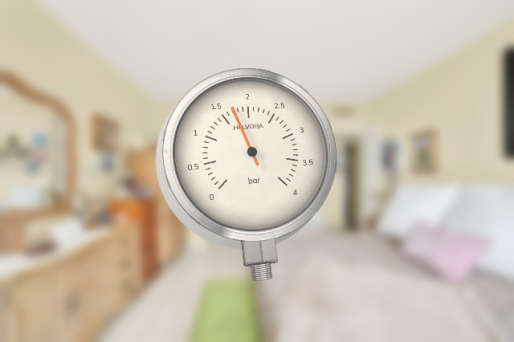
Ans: bar 1.7
